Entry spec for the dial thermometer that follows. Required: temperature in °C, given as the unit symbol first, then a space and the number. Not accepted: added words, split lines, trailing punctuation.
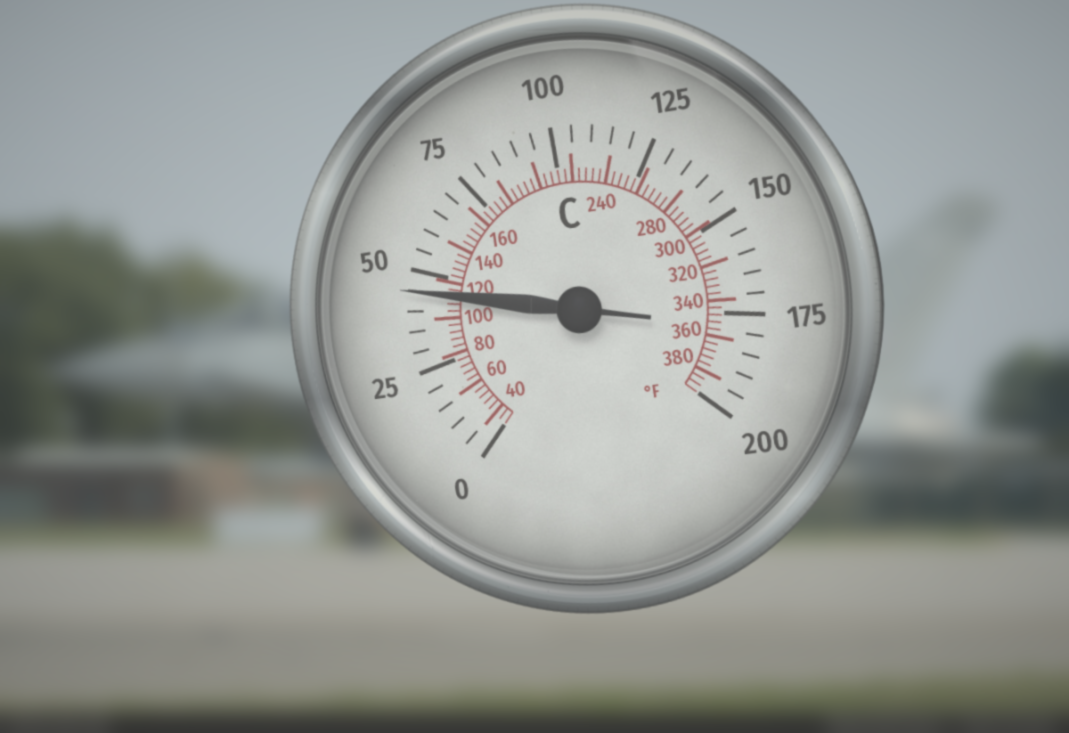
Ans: °C 45
